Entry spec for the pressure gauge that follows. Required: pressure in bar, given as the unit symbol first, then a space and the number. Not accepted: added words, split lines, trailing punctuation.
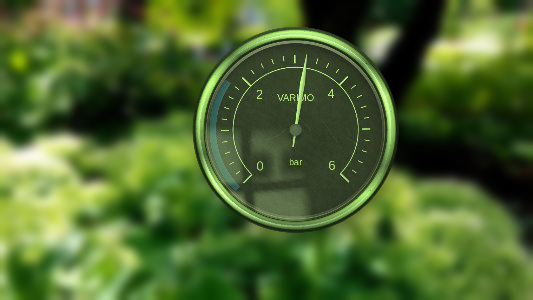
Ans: bar 3.2
